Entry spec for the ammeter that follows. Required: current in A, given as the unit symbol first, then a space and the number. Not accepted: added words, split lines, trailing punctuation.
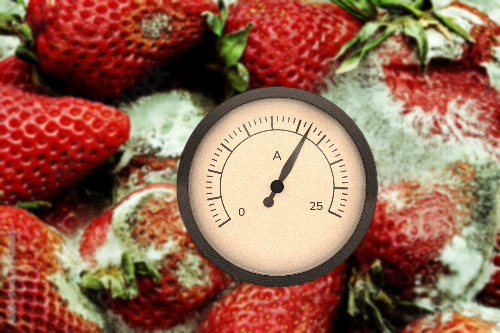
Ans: A 16
